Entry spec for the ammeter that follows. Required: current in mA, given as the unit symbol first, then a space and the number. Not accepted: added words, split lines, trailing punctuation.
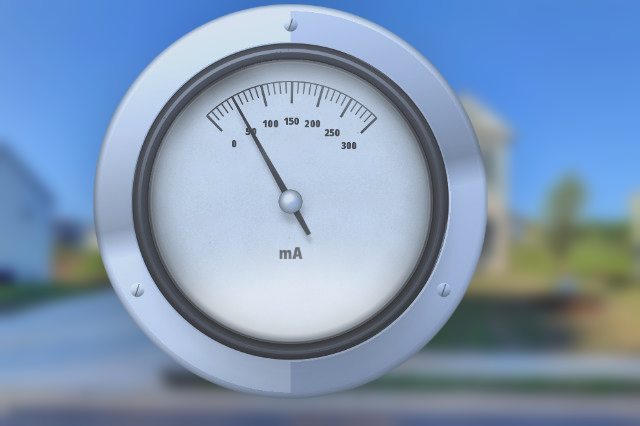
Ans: mA 50
